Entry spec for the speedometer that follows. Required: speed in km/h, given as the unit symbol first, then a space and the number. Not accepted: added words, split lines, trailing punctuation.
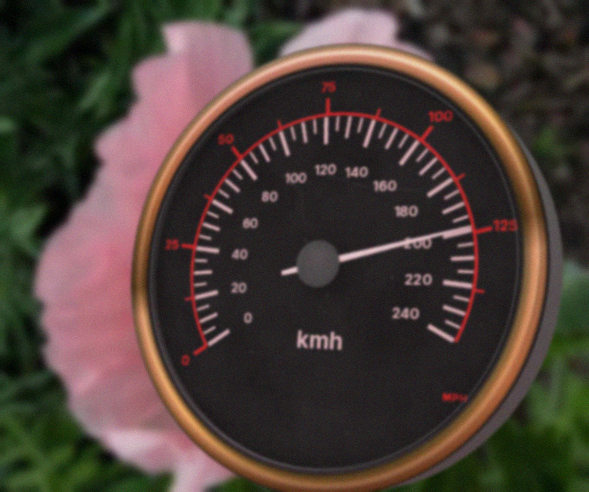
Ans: km/h 200
